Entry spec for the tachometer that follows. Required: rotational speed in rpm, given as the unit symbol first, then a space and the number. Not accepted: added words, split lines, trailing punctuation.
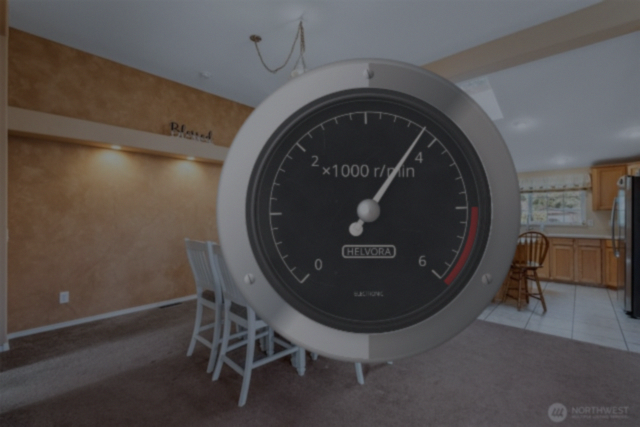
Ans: rpm 3800
